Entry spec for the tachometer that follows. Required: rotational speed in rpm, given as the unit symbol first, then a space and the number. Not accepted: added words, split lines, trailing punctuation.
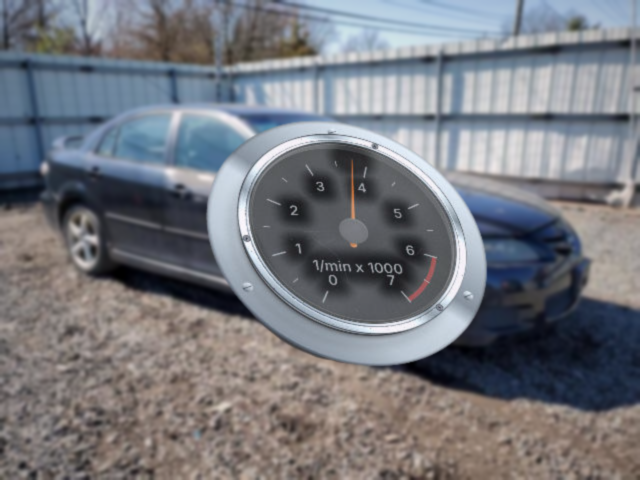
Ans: rpm 3750
